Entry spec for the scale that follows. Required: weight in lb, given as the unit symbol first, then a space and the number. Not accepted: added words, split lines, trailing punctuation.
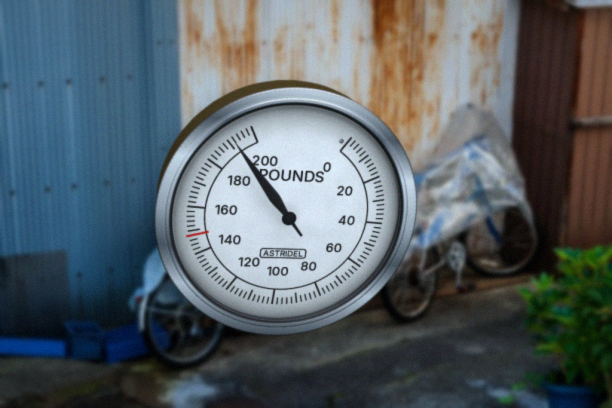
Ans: lb 192
